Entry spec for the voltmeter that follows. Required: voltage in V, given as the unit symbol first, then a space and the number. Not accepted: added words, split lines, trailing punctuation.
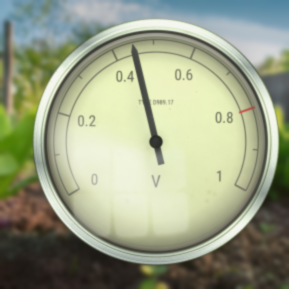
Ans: V 0.45
